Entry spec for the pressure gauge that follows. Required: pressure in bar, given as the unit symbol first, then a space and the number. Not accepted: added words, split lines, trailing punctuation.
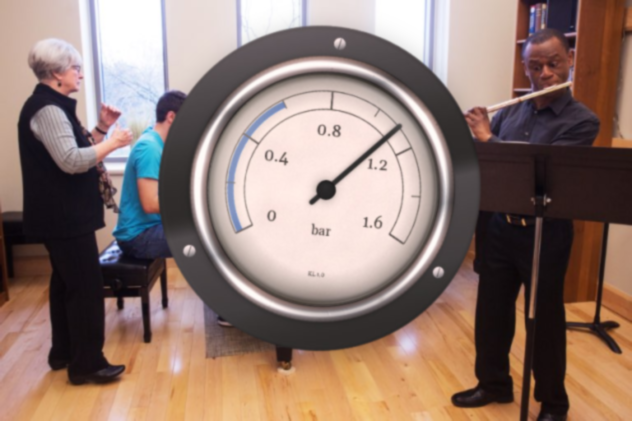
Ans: bar 1.1
